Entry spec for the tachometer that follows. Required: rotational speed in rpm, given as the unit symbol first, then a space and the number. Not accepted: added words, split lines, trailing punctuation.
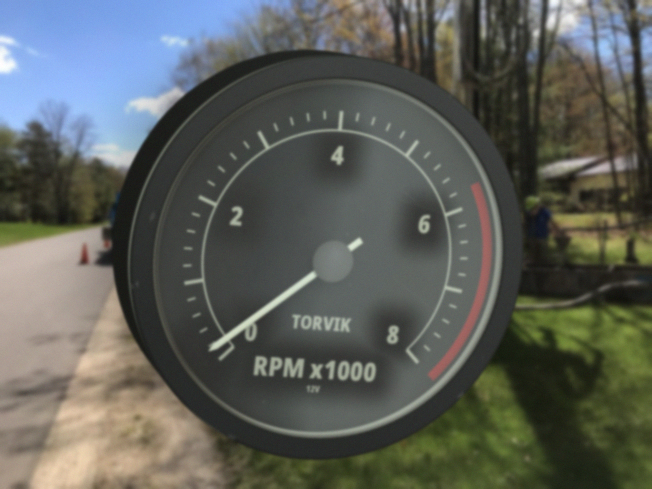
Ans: rpm 200
